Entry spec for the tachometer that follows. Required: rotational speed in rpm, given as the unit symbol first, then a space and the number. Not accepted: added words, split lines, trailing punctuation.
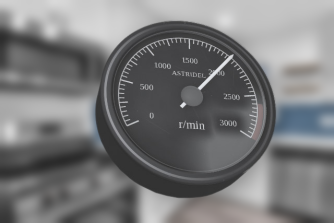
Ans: rpm 2000
